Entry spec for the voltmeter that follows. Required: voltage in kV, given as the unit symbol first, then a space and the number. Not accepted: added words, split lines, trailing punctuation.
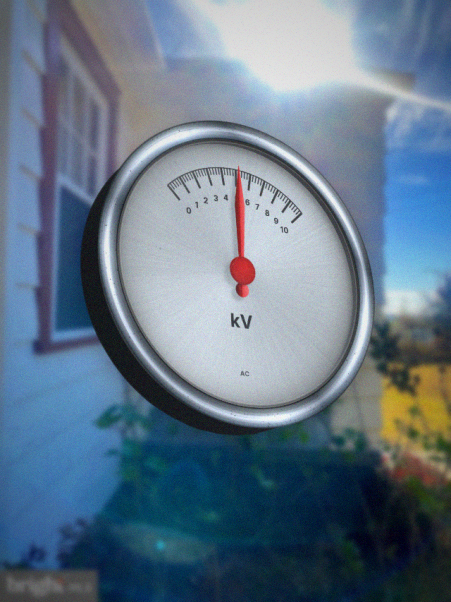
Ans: kV 5
